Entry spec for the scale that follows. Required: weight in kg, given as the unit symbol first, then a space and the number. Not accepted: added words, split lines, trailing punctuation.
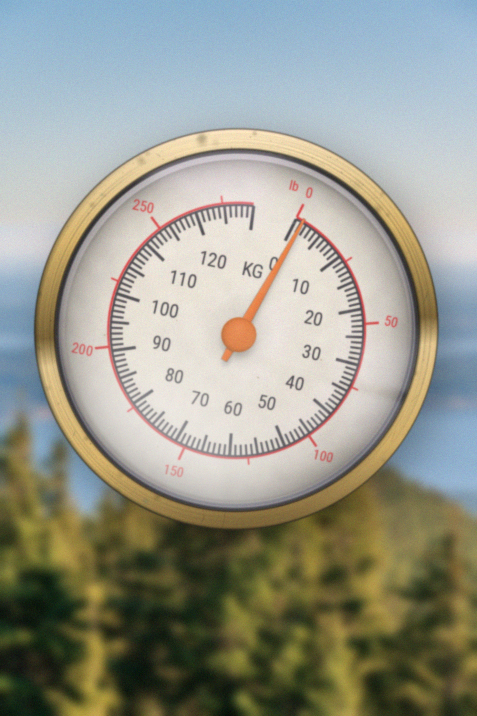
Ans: kg 1
